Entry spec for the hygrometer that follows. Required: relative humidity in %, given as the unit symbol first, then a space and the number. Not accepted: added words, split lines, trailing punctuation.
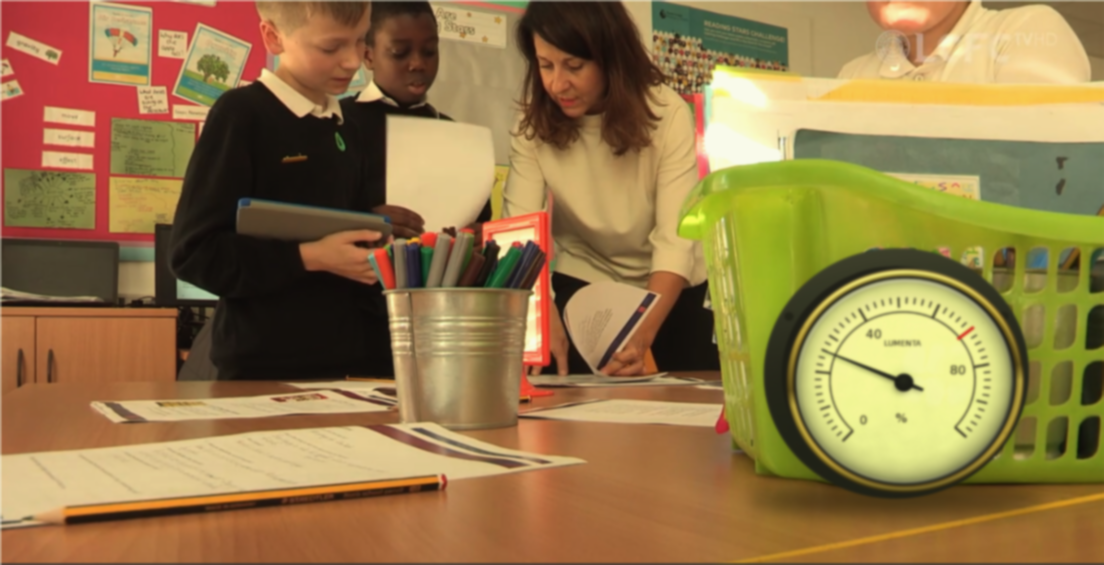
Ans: % 26
